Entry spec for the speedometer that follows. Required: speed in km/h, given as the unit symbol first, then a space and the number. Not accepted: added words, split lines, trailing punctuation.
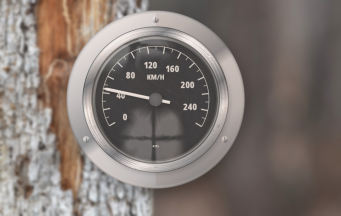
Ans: km/h 45
